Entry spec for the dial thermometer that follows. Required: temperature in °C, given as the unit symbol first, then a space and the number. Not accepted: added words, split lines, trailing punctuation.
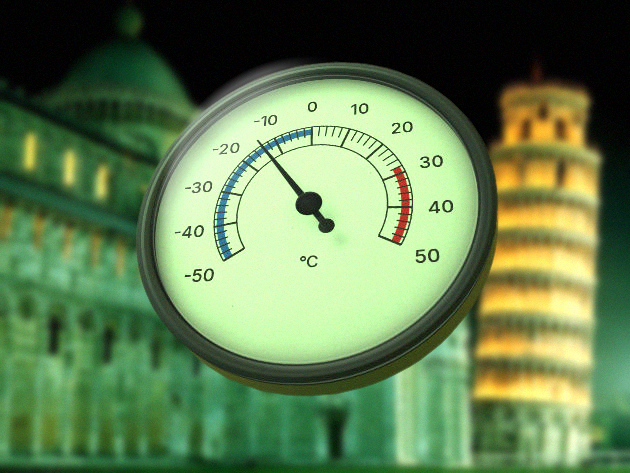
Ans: °C -14
